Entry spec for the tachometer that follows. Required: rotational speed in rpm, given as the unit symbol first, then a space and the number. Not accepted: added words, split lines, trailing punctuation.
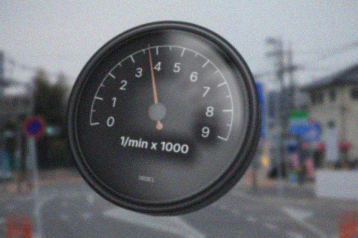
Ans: rpm 3750
